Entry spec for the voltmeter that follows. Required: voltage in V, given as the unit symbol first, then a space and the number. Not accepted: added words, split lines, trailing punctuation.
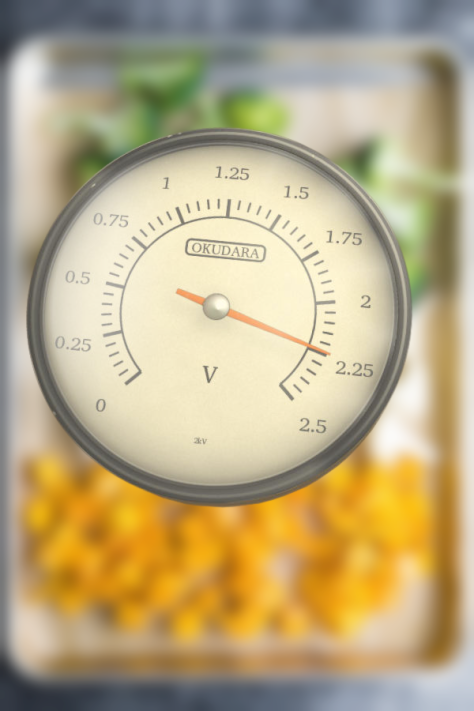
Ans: V 2.25
